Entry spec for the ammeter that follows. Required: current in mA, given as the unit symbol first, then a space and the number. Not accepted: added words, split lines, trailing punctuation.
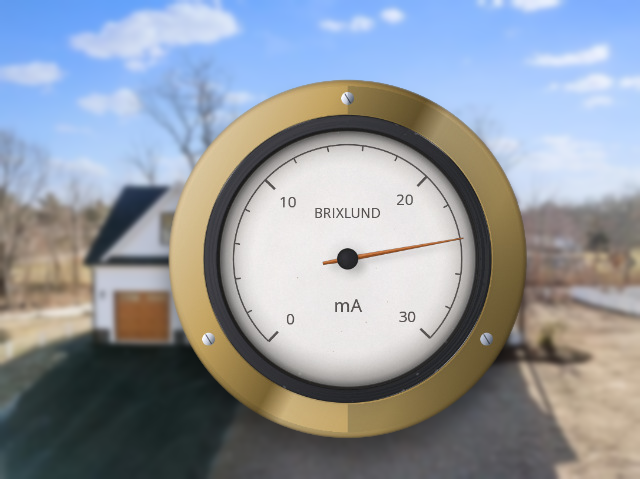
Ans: mA 24
